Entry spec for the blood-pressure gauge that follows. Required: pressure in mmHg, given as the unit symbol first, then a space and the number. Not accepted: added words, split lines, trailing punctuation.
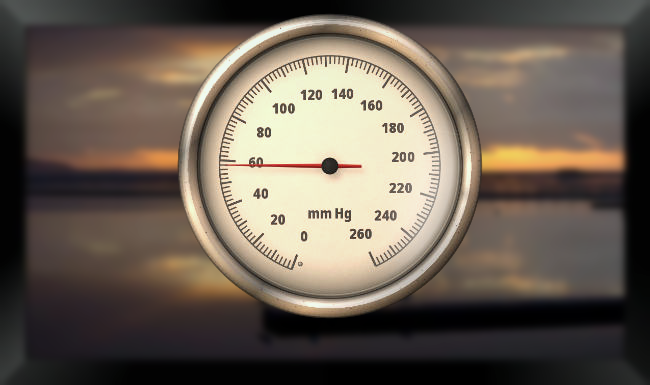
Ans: mmHg 58
